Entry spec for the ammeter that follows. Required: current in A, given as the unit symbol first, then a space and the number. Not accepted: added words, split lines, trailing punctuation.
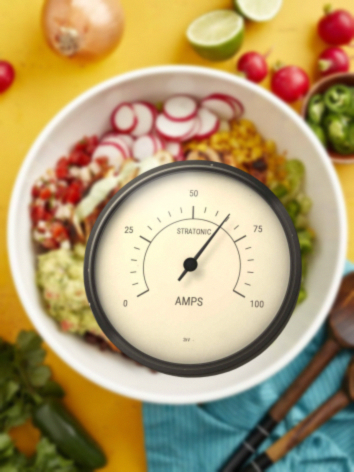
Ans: A 65
